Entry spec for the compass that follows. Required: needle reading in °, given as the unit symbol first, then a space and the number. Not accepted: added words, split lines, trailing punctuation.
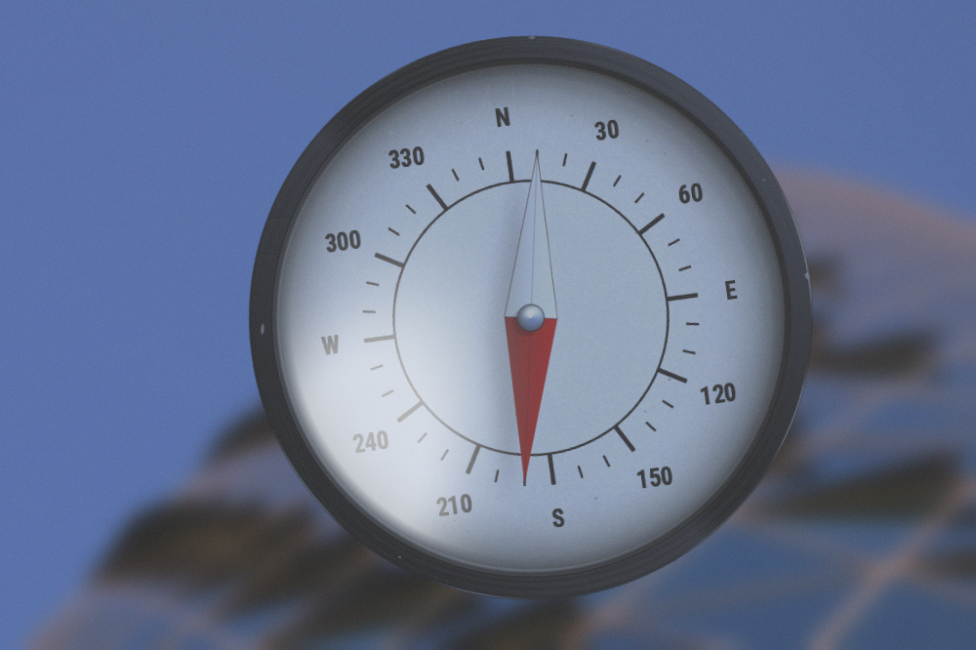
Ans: ° 190
